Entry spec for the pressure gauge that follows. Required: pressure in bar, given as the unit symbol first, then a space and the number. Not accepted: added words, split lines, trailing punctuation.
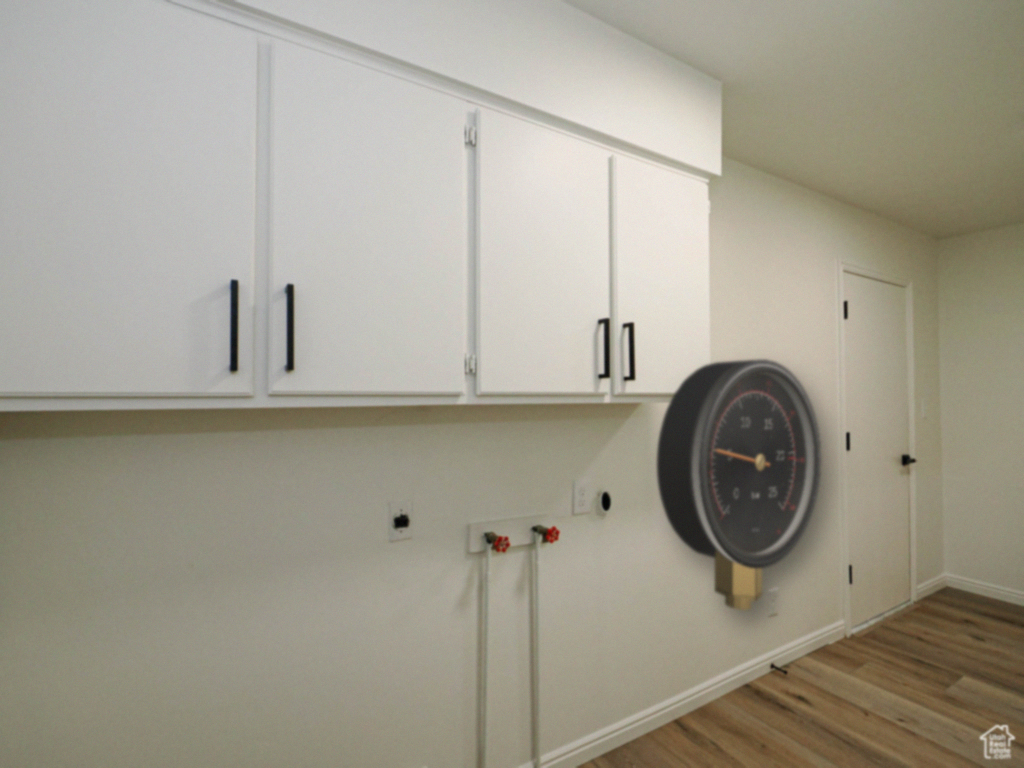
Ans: bar 5
